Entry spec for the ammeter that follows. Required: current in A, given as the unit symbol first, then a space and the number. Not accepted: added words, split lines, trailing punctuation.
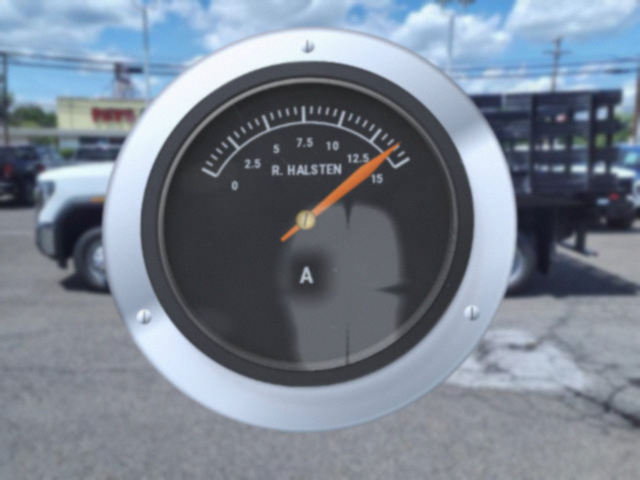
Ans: A 14
